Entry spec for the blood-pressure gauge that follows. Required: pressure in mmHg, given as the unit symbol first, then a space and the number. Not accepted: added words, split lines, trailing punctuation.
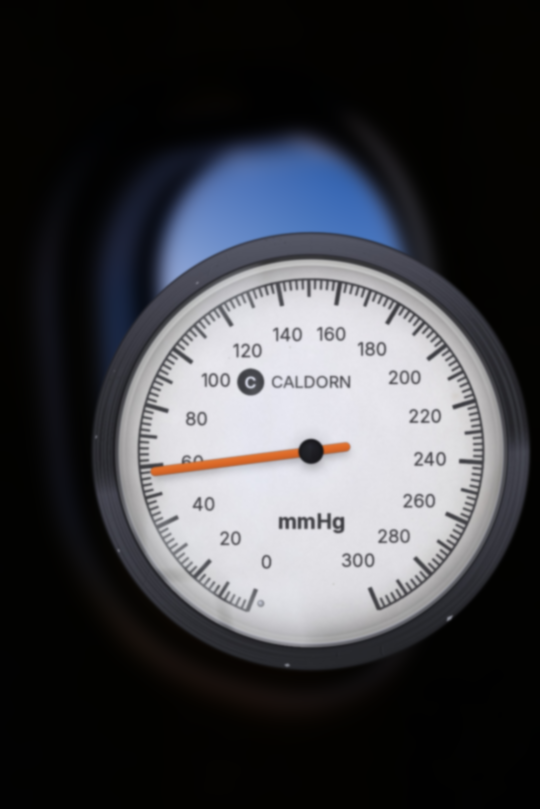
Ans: mmHg 58
